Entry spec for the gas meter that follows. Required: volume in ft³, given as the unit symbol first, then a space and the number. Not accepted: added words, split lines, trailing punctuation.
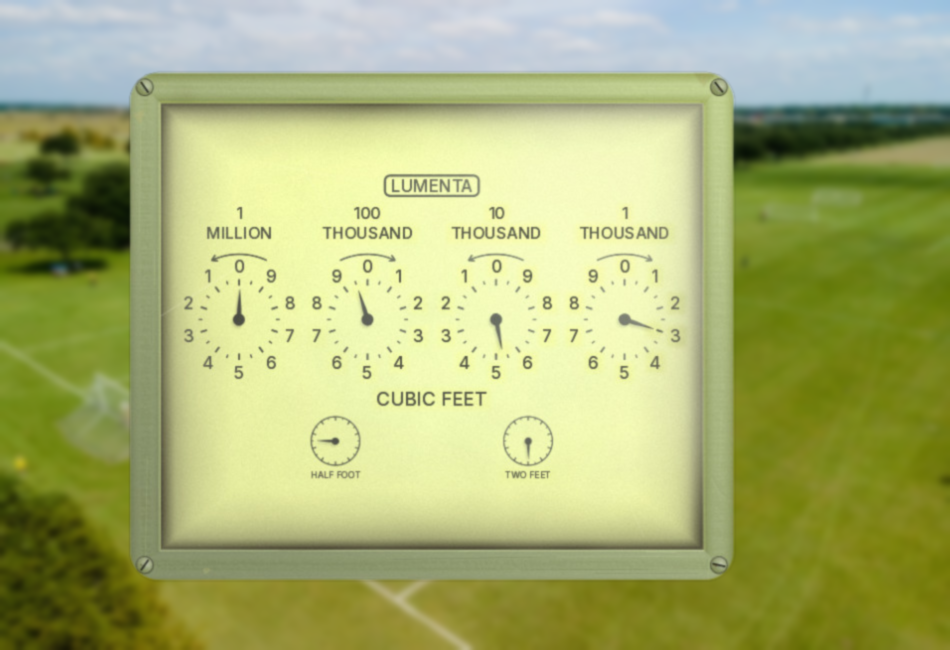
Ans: ft³ 995300
